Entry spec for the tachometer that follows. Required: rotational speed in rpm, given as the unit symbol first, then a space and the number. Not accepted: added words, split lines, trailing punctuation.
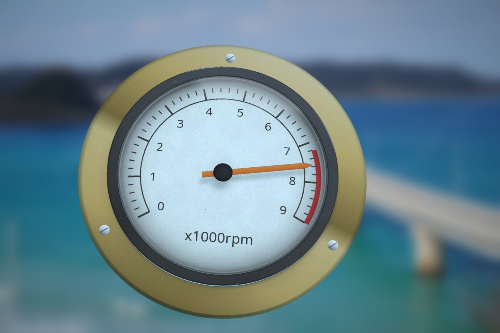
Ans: rpm 7600
